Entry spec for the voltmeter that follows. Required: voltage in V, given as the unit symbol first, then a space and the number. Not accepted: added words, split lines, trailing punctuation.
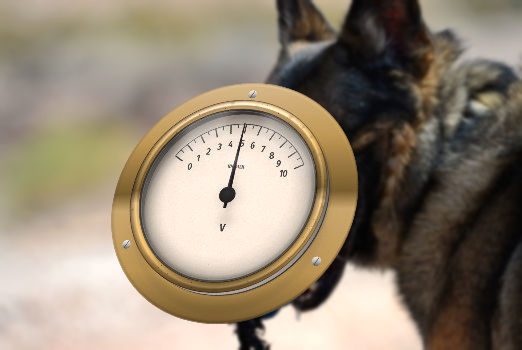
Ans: V 5
